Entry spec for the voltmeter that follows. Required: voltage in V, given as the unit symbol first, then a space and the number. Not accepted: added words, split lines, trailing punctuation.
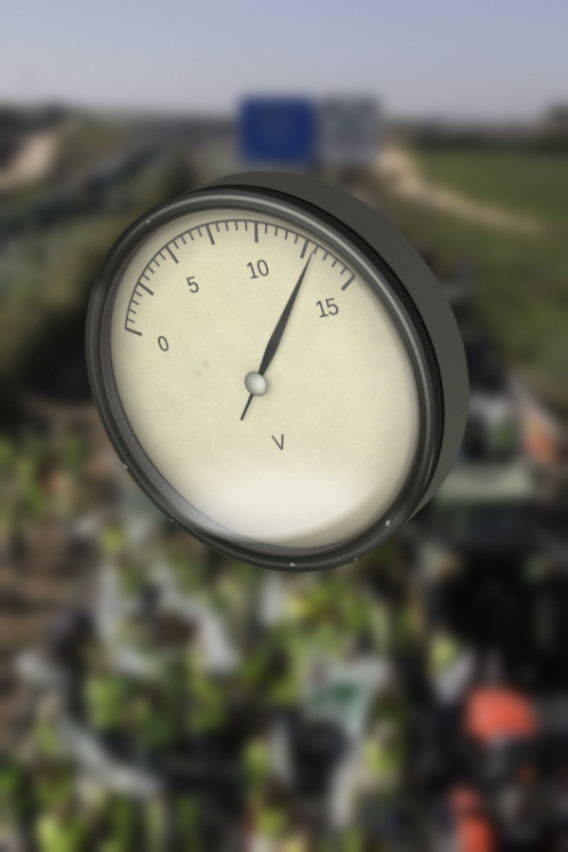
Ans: V 13
